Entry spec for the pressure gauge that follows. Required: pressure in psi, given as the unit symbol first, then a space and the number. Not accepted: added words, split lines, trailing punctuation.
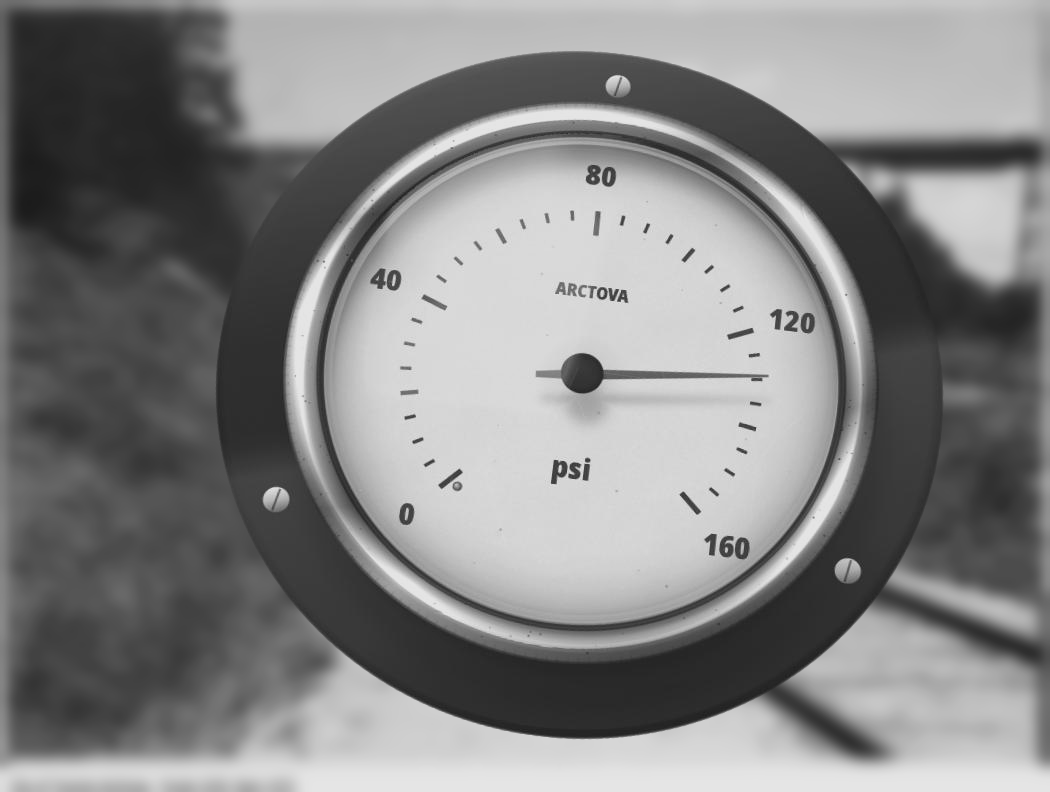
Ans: psi 130
